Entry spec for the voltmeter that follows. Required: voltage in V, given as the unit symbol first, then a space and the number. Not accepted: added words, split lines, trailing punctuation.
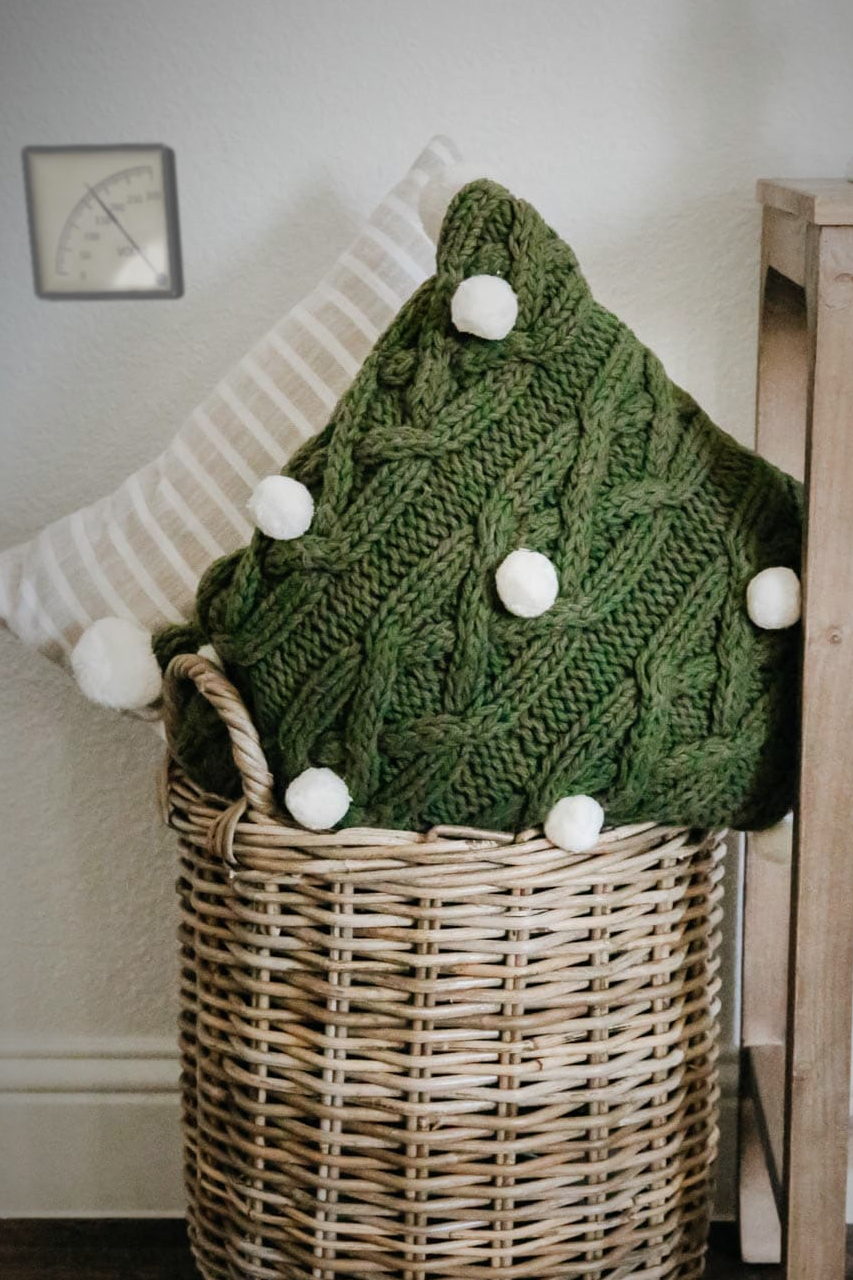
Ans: V 175
